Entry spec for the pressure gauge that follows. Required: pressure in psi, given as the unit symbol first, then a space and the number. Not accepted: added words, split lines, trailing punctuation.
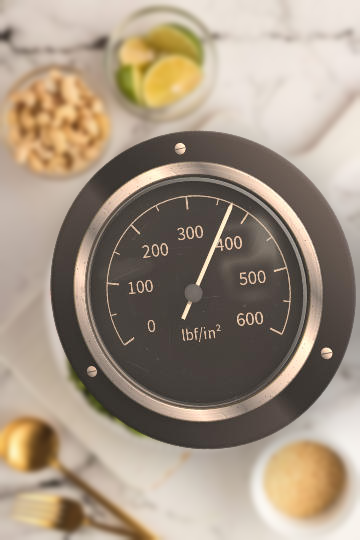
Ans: psi 375
